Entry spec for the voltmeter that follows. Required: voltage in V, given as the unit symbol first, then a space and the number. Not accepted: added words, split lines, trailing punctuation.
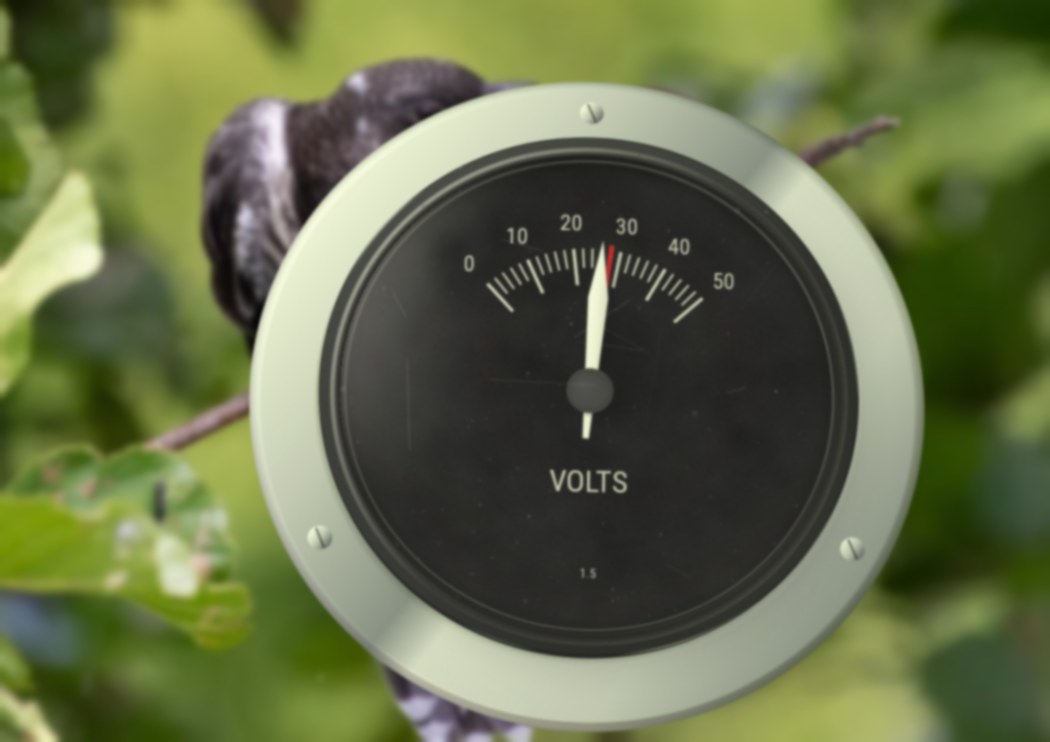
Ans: V 26
